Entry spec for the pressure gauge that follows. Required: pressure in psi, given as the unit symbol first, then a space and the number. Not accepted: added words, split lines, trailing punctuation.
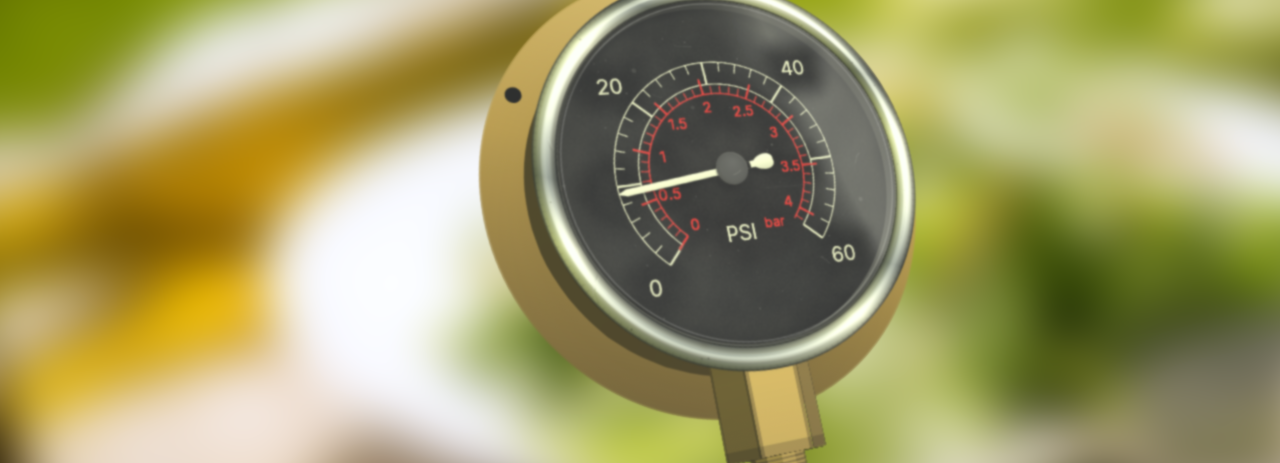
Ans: psi 9
